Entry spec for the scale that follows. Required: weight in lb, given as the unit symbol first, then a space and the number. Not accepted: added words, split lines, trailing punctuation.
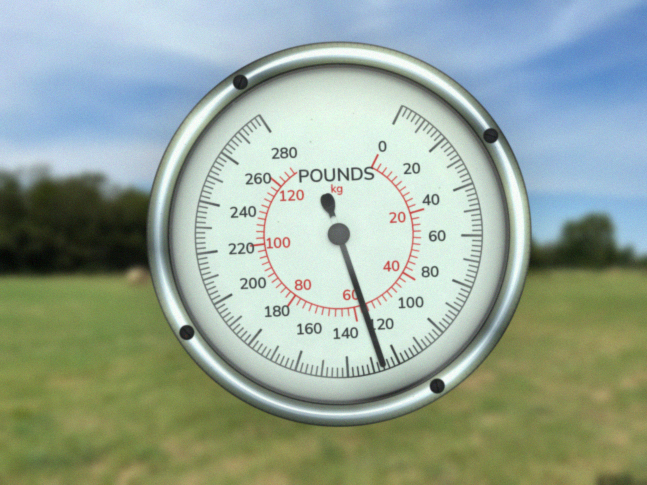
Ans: lb 126
